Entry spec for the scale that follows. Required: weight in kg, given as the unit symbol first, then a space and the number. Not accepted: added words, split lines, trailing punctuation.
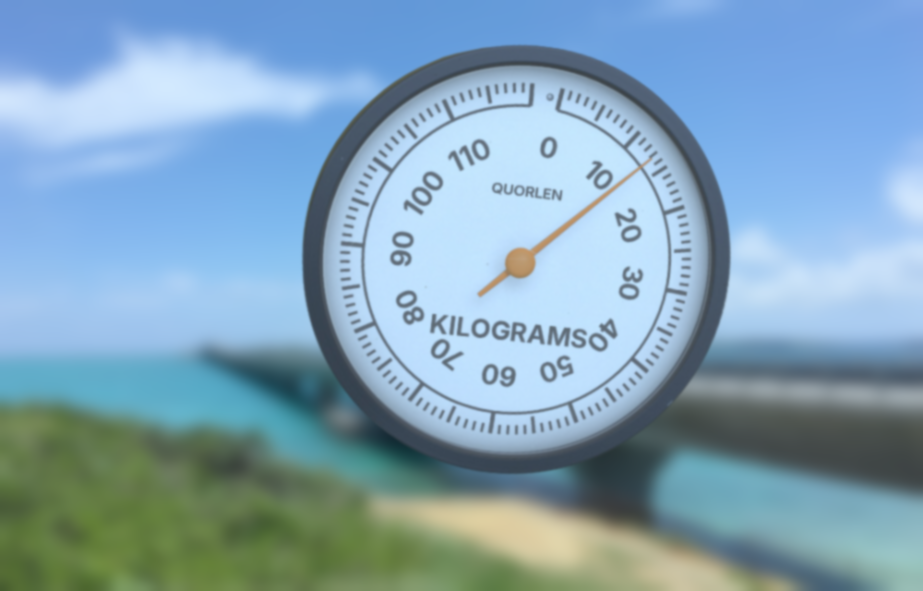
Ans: kg 13
